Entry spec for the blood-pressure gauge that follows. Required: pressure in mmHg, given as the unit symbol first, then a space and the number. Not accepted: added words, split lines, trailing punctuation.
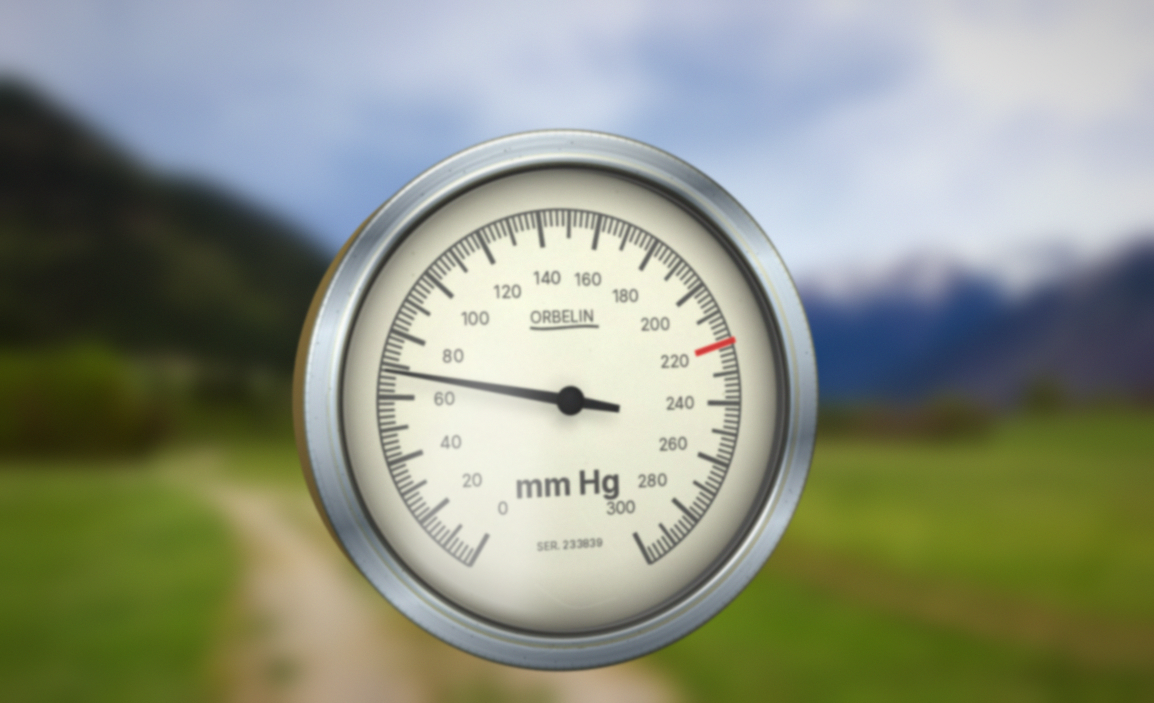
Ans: mmHg 68
